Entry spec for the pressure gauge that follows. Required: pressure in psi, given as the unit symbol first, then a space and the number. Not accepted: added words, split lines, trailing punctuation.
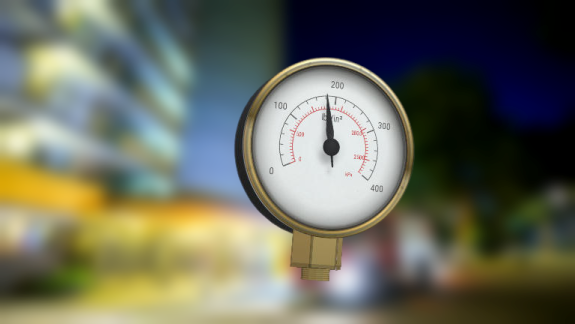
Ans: psi 180
